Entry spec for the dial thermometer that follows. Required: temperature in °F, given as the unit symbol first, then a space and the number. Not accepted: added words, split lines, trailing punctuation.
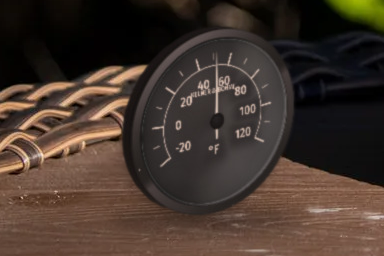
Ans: °F 50
